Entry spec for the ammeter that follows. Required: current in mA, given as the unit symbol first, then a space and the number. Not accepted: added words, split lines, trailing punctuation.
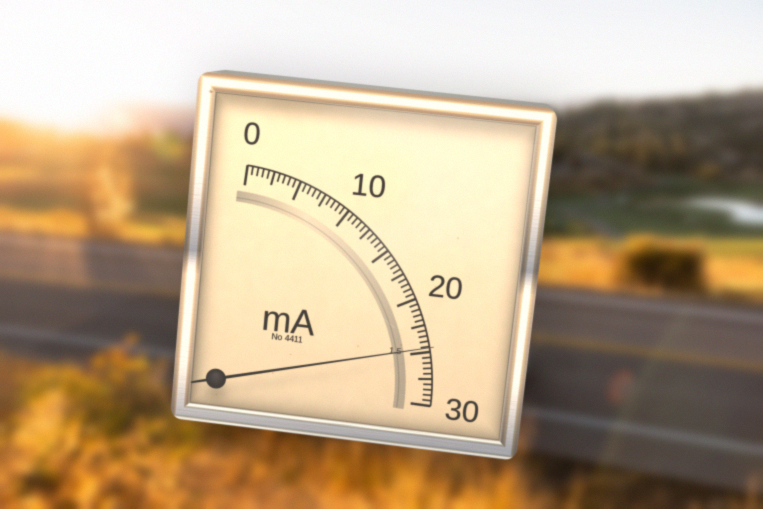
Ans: mA 24.5
